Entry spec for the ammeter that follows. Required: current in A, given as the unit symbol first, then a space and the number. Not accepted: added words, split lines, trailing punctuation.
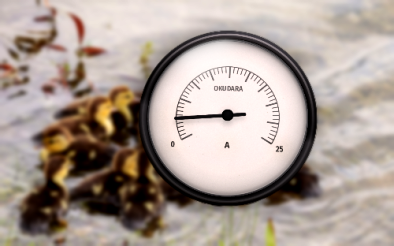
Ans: A 2.5
